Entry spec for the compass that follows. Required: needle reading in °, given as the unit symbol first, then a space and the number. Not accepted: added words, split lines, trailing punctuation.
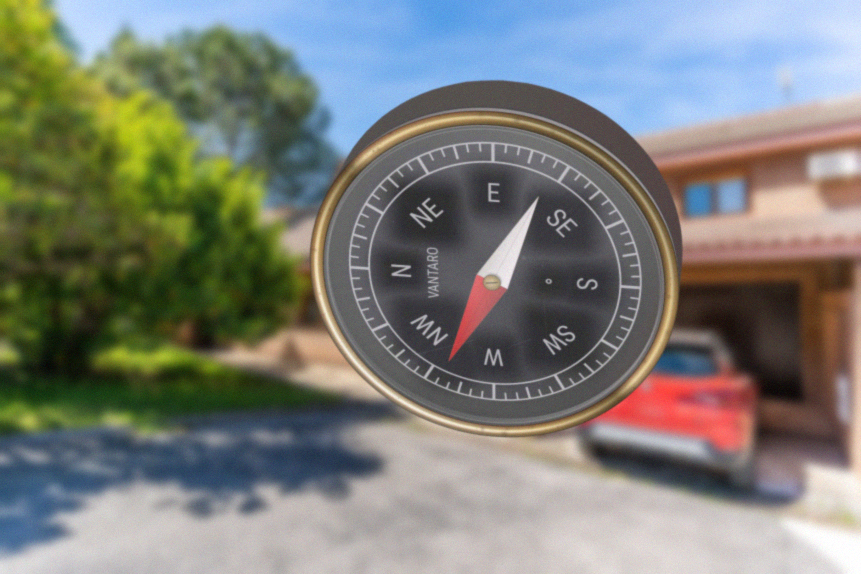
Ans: ° 295
